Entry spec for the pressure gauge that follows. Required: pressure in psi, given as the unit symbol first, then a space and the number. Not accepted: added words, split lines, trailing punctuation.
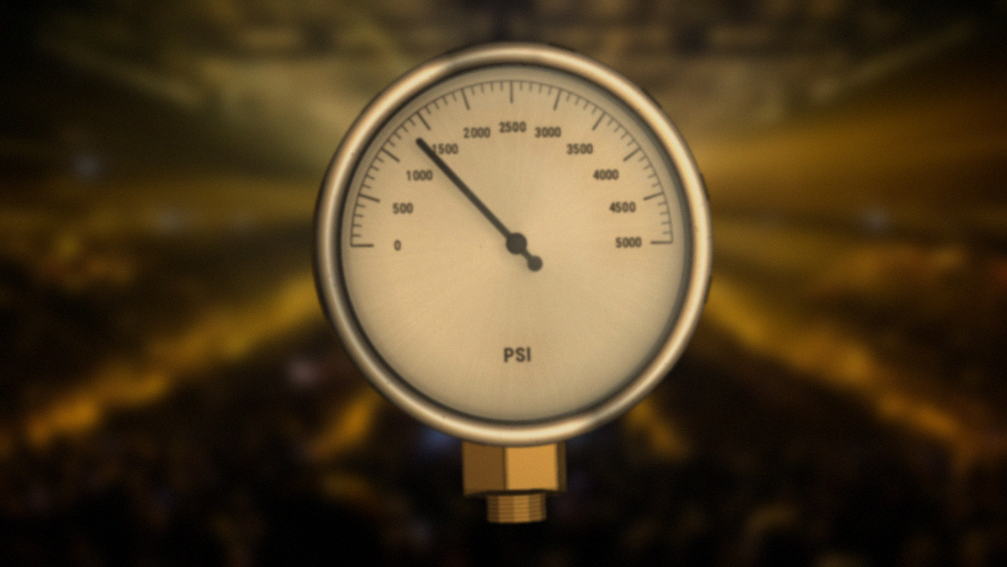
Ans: psi 1300
